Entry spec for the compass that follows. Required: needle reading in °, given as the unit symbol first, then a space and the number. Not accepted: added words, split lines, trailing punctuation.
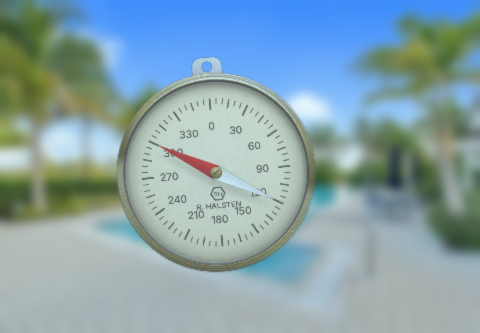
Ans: ° 300
